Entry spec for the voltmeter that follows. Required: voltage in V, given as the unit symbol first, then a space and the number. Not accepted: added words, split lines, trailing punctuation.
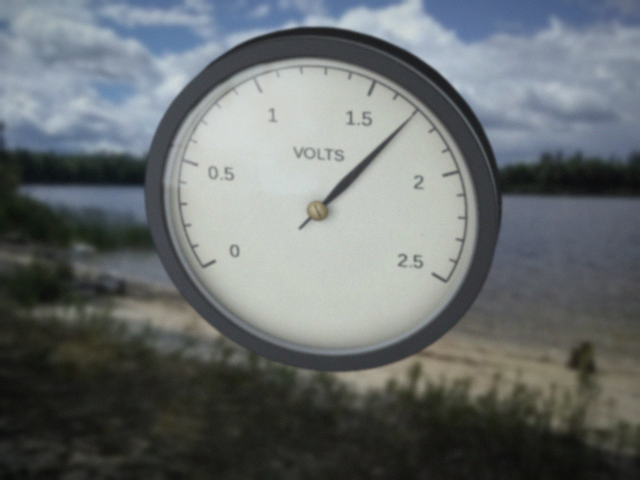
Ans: V 1.7
